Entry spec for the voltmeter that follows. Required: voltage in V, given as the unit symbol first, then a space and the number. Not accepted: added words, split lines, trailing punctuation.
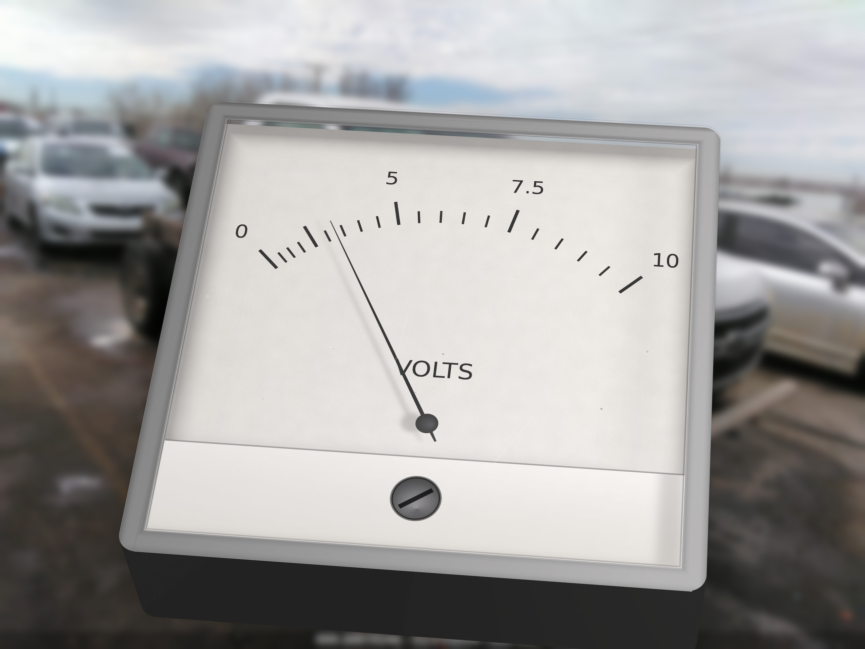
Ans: V 3.25
